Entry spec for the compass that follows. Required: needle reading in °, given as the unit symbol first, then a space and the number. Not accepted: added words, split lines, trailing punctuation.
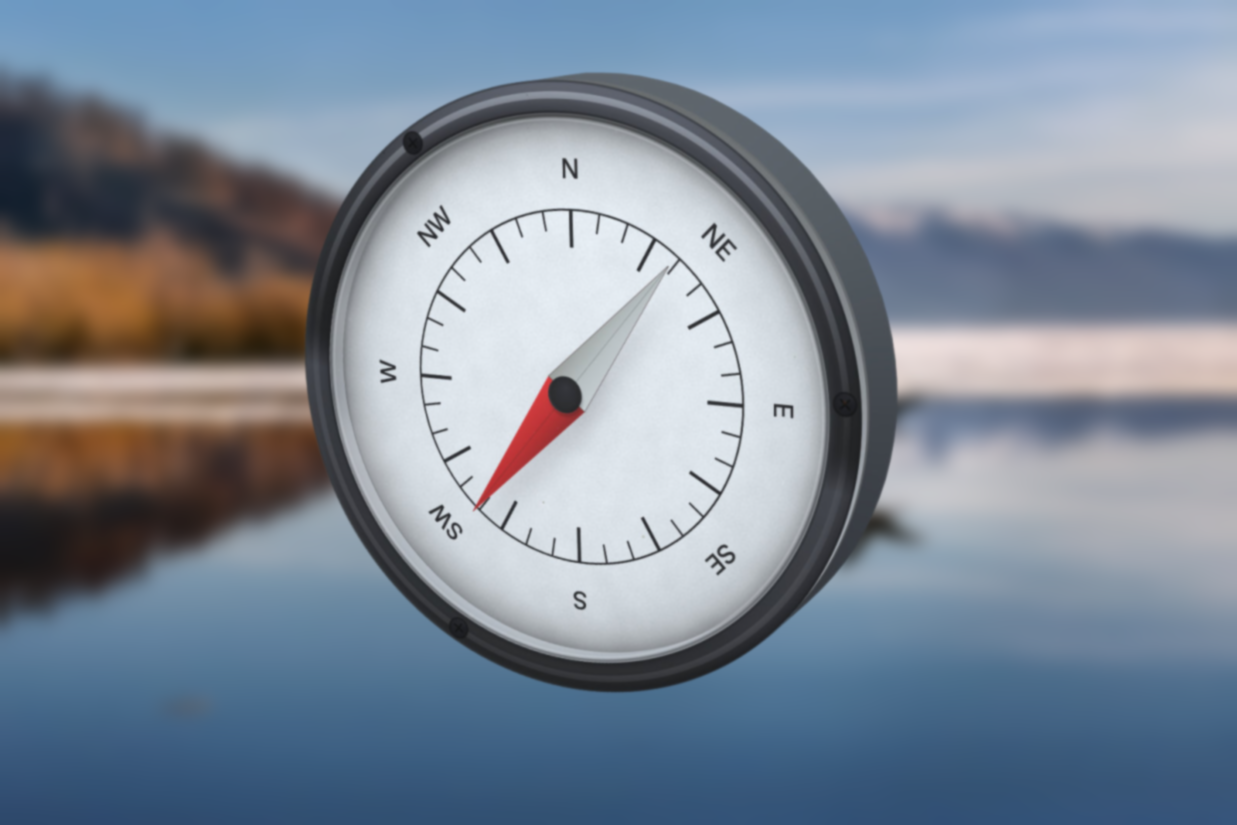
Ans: ° 220
